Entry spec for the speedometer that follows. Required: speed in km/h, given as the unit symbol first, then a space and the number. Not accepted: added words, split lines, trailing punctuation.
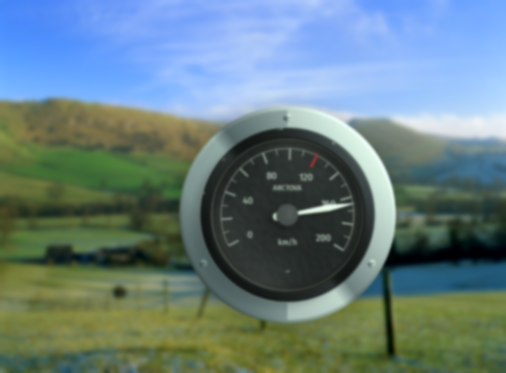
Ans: km/h 165
